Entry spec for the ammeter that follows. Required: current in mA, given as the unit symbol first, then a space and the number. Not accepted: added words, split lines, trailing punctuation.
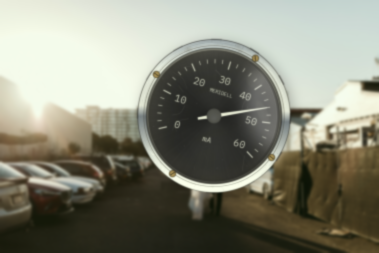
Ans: mA 46
